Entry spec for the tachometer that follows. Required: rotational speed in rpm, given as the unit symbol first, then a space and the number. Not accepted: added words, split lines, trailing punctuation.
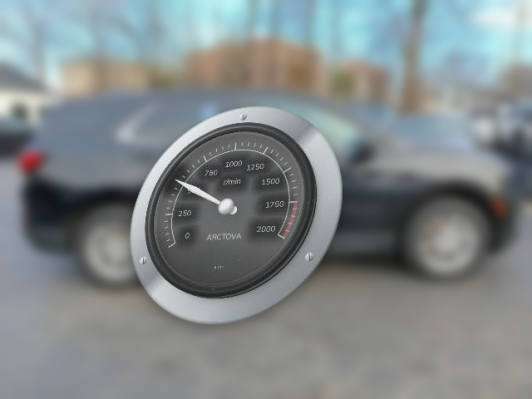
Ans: rpm 500
